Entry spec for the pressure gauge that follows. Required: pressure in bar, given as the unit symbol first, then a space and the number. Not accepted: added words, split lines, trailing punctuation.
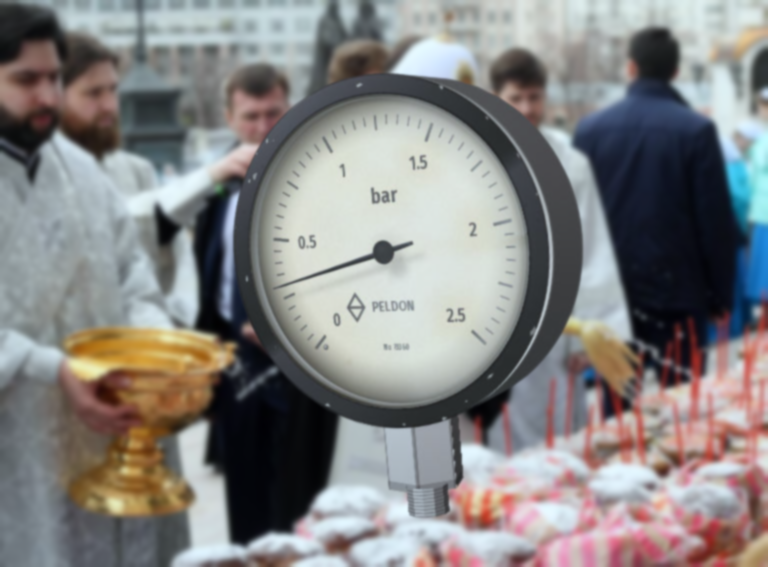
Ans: bar 0.3
